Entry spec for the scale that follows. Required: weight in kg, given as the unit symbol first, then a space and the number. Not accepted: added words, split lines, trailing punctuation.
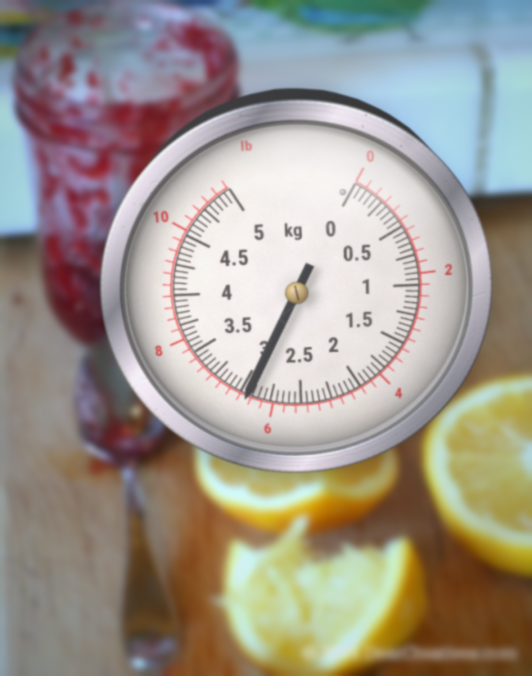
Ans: kg 2.95
